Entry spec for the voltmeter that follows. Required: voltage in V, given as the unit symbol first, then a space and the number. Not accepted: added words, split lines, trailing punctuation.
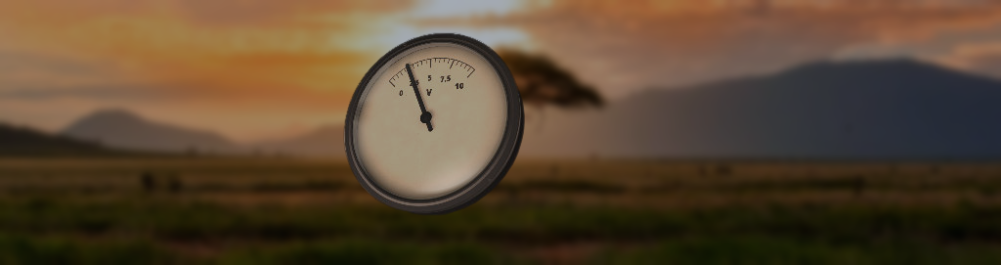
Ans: V 2.5
